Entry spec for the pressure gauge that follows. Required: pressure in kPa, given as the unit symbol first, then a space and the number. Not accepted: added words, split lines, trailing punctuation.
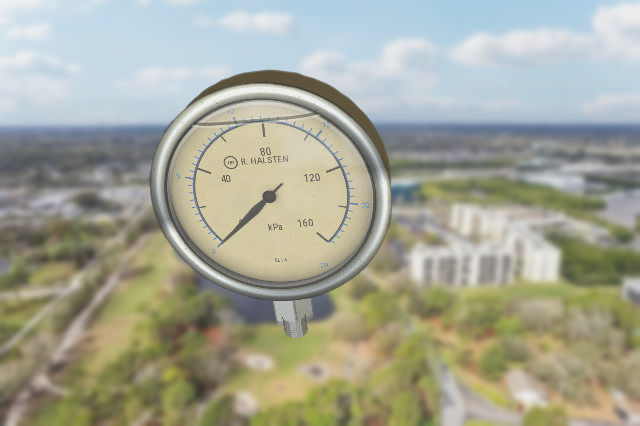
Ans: kPa 0
